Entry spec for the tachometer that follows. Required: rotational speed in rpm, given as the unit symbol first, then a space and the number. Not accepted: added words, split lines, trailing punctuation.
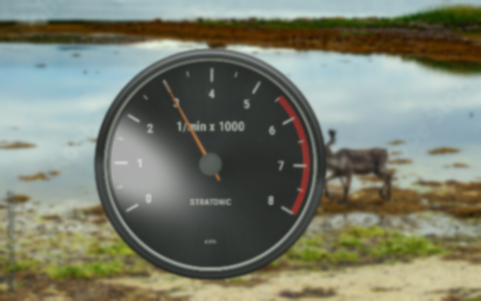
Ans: rpm 3000
